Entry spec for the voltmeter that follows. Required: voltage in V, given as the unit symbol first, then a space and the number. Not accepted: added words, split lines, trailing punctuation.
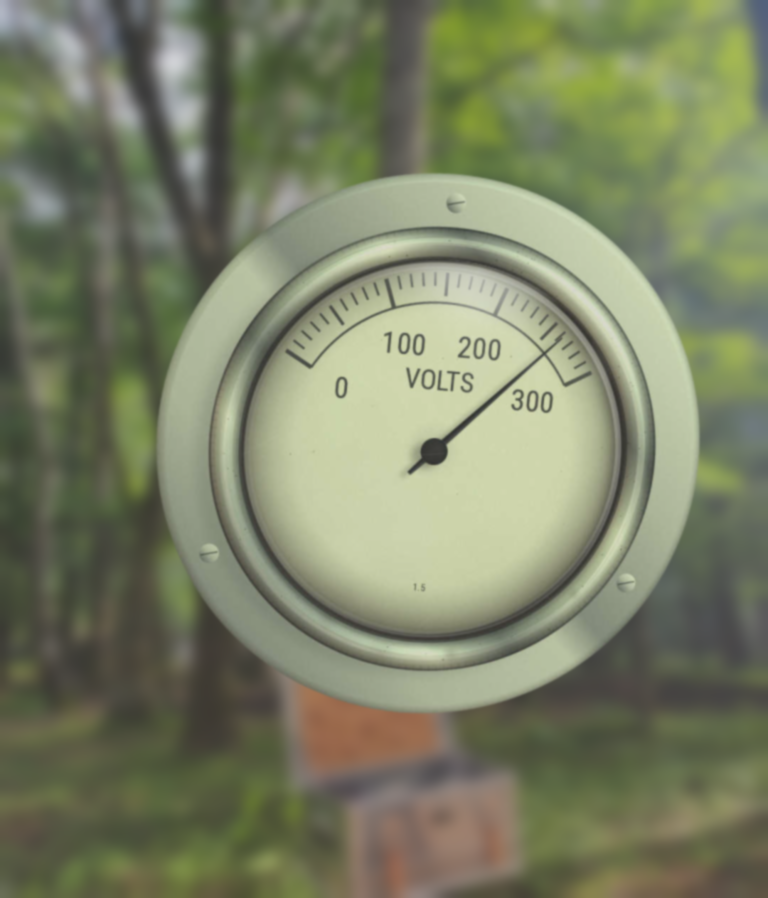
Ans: V 260
